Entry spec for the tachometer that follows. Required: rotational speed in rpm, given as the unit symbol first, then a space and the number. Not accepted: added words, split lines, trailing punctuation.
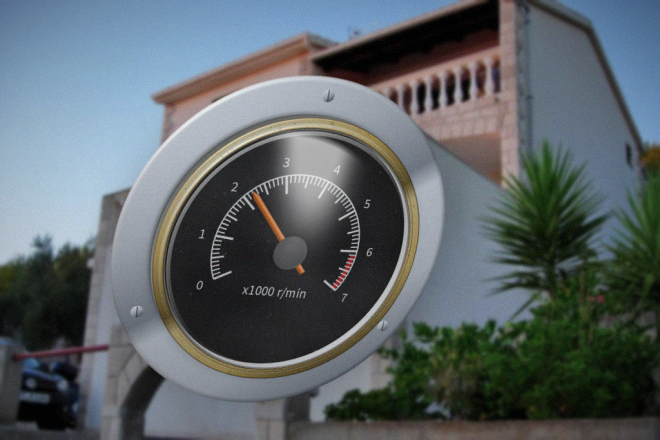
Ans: rpm 2200
